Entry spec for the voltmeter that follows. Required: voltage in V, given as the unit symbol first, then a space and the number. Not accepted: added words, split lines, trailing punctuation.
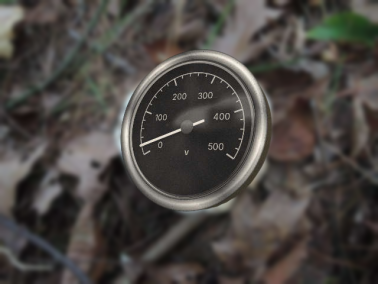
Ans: V 20
